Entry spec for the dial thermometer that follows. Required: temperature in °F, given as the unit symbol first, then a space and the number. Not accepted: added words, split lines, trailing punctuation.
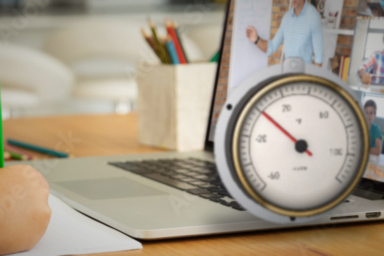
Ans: °F 0
